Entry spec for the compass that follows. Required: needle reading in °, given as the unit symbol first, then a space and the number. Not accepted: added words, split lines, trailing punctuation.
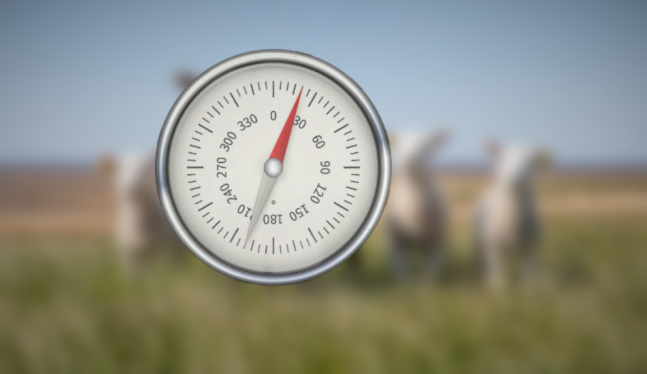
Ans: ° 20
